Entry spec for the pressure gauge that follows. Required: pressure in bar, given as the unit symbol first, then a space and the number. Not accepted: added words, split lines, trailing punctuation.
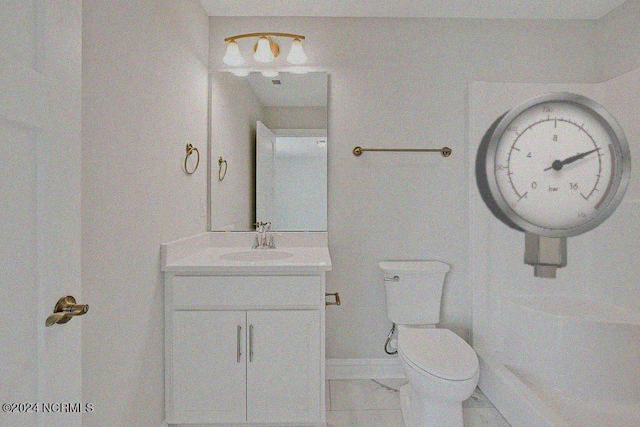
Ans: bar 12
